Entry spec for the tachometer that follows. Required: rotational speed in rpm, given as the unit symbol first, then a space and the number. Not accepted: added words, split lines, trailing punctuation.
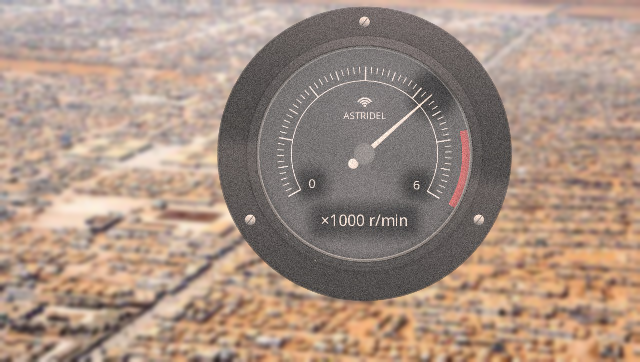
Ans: rpm 4200
